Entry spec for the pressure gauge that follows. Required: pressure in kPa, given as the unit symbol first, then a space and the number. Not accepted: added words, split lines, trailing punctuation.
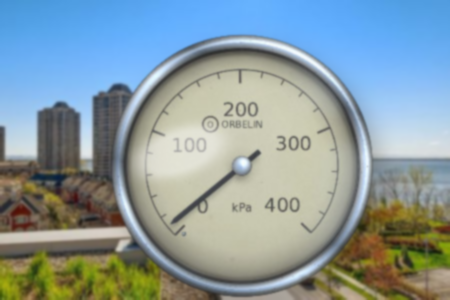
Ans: kPa 10
